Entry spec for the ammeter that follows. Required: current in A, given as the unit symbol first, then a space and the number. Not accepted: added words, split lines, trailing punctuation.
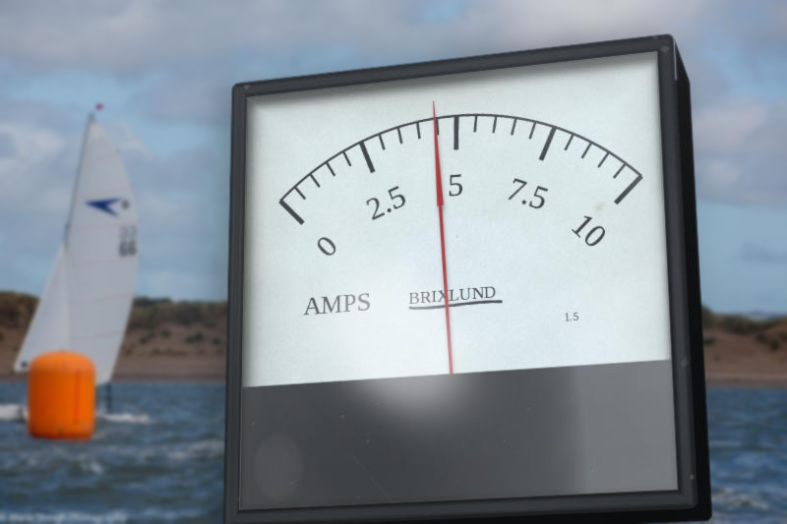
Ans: A 4.5
